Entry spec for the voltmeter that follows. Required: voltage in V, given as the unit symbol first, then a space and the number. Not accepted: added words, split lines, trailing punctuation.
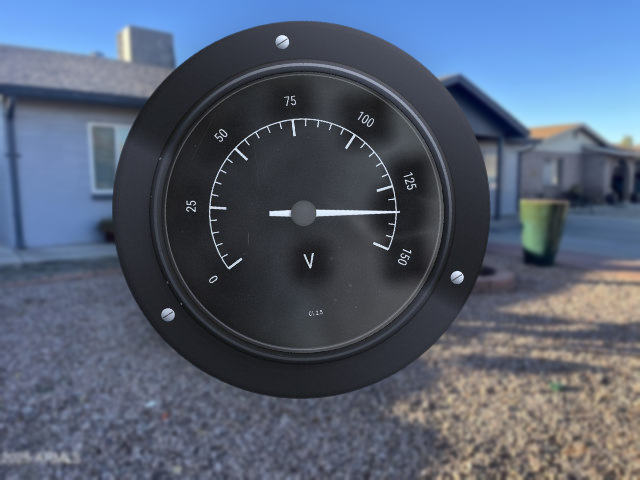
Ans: V 135
